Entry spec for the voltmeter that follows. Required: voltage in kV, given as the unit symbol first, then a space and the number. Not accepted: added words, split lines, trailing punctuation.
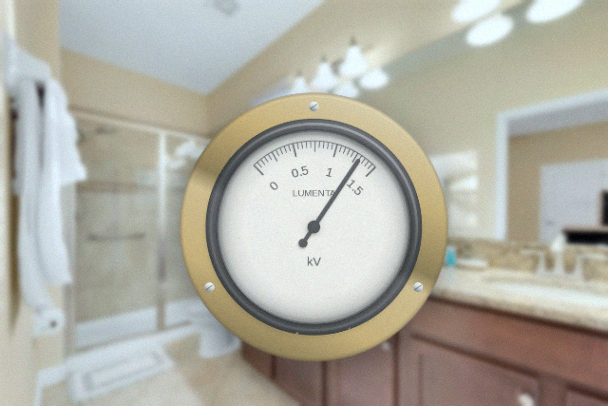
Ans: kV 1.3
